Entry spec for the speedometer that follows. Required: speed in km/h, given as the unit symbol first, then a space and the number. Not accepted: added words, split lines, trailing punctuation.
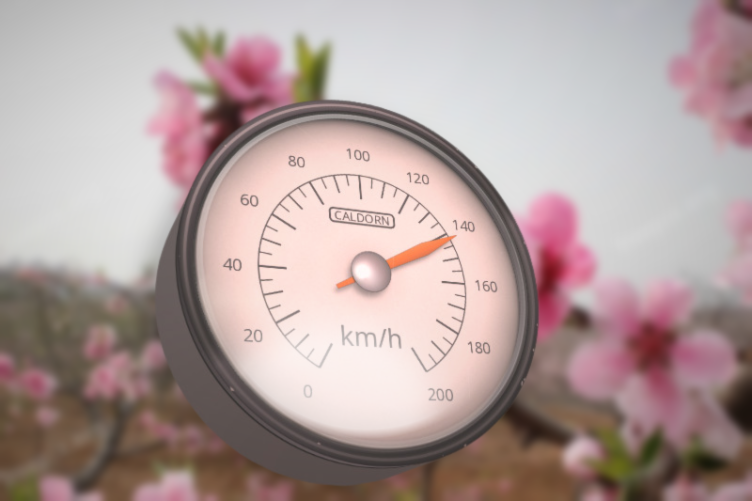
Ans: km/h 142.5
